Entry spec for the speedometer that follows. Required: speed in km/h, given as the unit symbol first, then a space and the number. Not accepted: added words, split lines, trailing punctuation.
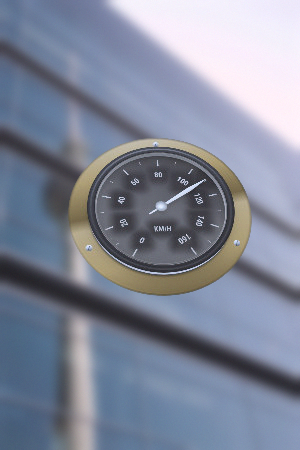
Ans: km/h 110
